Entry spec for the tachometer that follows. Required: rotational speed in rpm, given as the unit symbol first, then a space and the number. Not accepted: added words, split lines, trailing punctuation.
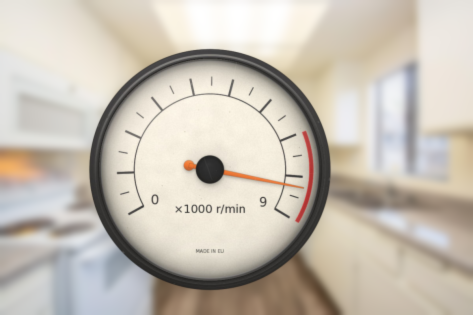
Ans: rpm 8250
